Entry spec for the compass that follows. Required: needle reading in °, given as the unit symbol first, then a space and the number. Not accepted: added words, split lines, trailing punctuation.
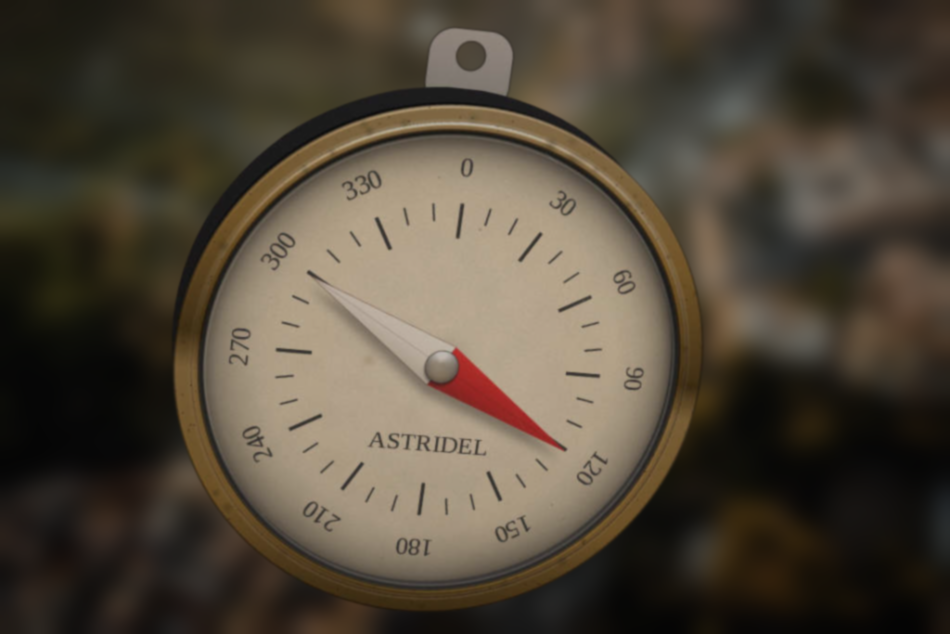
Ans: ° 120
